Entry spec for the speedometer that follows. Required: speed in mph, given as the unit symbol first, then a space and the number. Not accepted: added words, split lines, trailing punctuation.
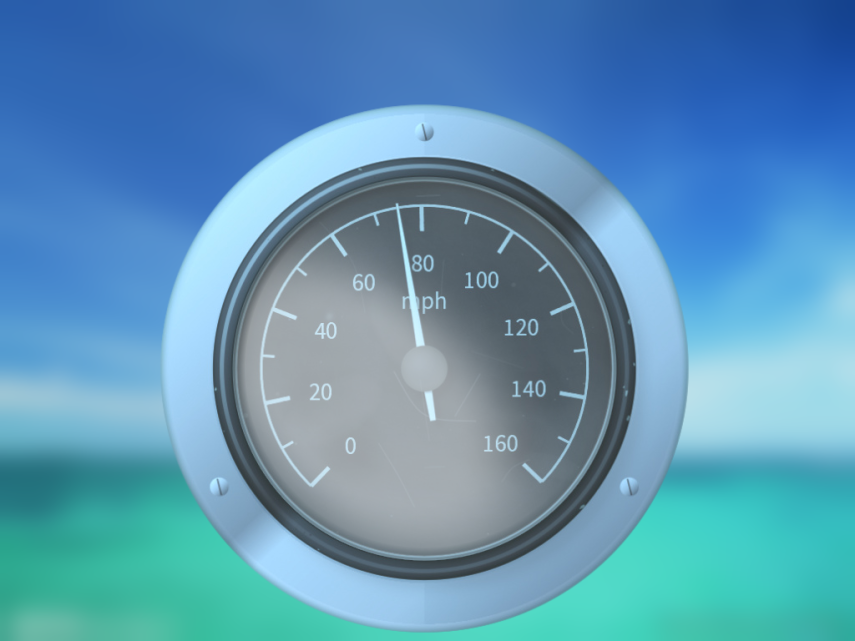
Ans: mph 75
